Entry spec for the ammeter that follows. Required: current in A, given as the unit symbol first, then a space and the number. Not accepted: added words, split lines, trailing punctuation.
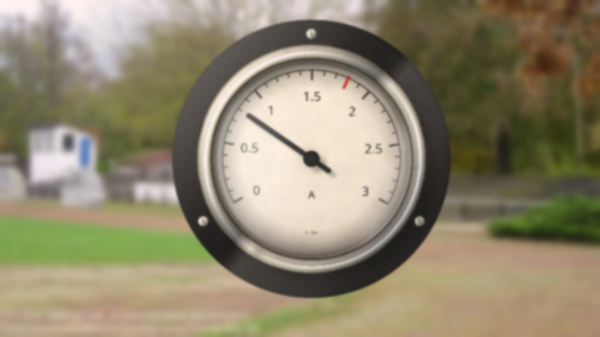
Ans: A 0.8
